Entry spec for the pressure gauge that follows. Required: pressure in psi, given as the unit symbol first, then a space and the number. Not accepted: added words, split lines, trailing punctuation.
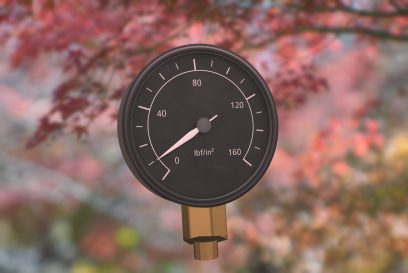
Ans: psi 10
